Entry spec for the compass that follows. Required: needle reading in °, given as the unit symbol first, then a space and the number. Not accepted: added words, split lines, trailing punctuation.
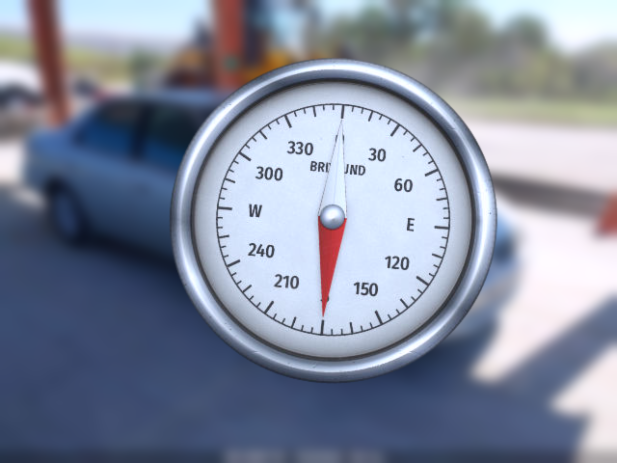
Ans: ° 180
